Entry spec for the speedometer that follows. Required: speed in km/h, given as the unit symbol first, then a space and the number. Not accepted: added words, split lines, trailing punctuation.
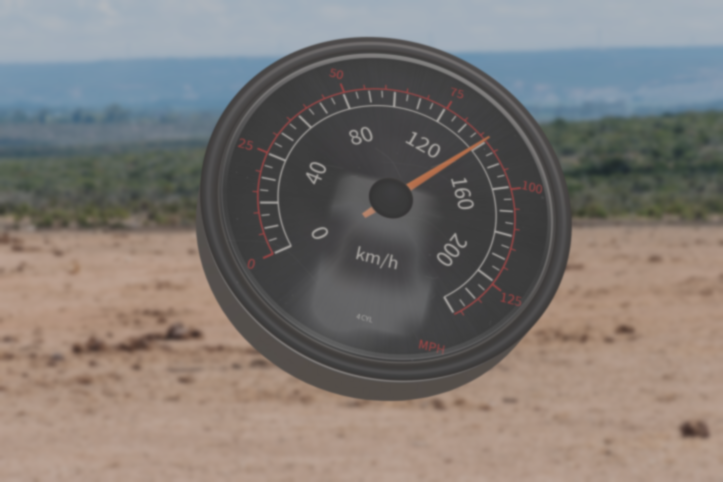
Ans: km/h 140
